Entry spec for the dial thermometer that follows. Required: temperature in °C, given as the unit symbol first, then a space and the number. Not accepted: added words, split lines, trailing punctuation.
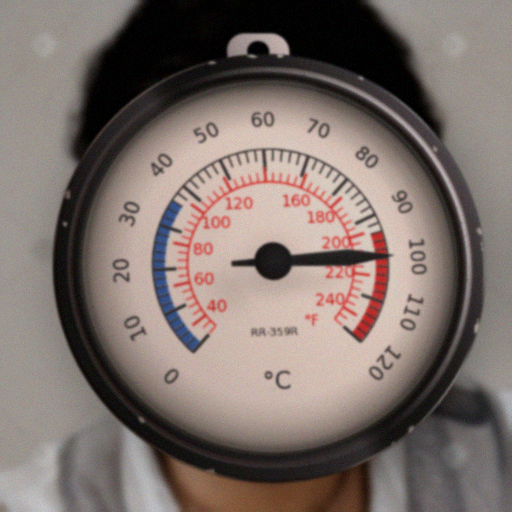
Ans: °C 100
